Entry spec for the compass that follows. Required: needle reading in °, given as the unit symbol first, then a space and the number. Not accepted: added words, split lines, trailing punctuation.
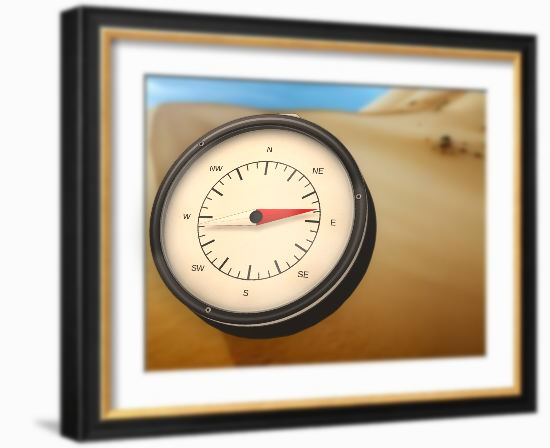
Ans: ° 80
